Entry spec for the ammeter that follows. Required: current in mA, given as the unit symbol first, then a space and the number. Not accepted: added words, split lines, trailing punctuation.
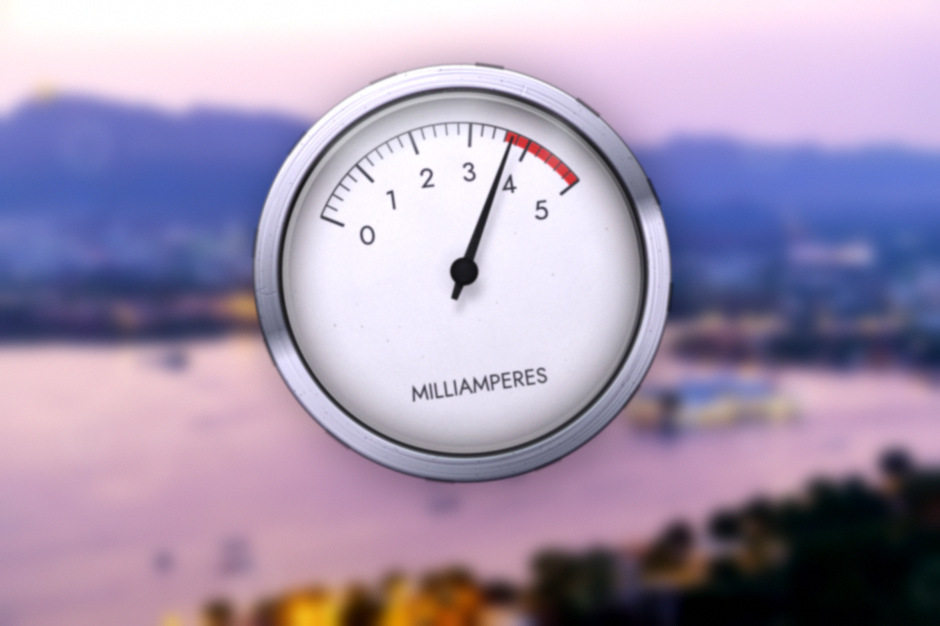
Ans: mA 3.7
